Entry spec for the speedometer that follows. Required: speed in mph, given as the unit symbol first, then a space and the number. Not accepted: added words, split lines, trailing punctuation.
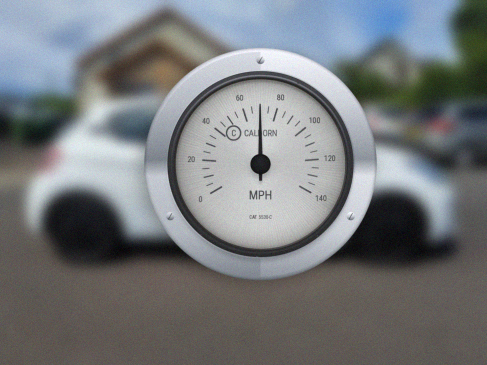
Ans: mph 70
